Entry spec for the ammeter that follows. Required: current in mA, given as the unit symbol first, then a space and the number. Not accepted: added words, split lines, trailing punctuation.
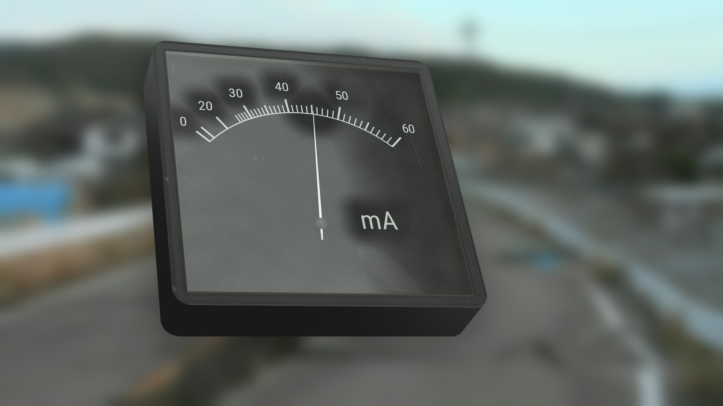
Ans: mA 45
